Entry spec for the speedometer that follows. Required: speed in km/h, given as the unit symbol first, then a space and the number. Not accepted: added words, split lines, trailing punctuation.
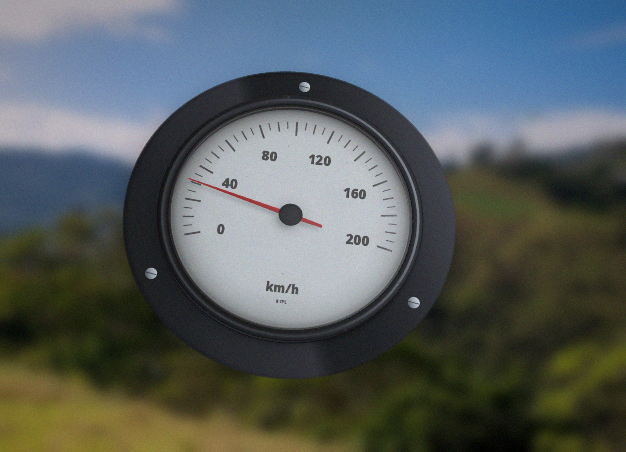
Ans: km/h 30
